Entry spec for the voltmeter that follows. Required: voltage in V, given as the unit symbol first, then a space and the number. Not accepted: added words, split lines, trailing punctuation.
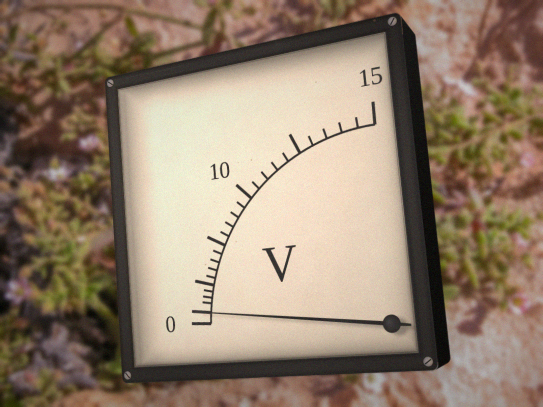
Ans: V 2.5
